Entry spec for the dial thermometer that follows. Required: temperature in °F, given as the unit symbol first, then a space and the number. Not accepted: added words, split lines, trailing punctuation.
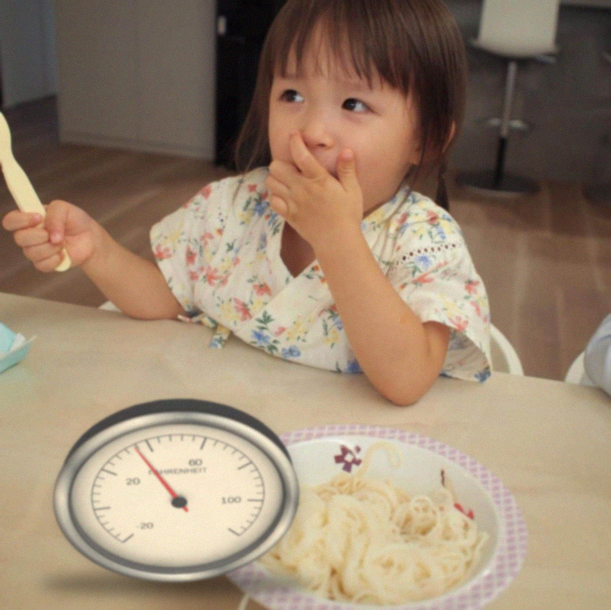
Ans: °F 36
